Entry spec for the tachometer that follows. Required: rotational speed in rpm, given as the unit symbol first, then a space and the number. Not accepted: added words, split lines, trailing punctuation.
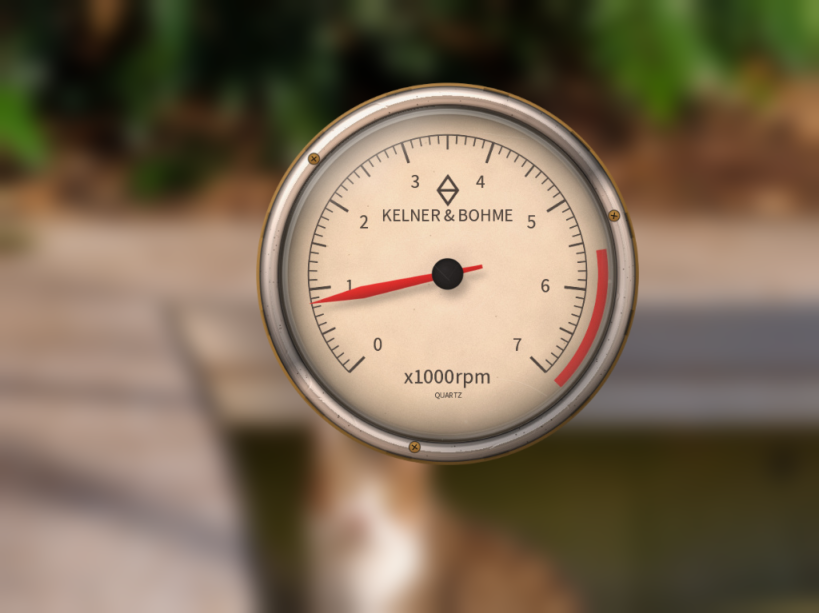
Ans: rpm 850
